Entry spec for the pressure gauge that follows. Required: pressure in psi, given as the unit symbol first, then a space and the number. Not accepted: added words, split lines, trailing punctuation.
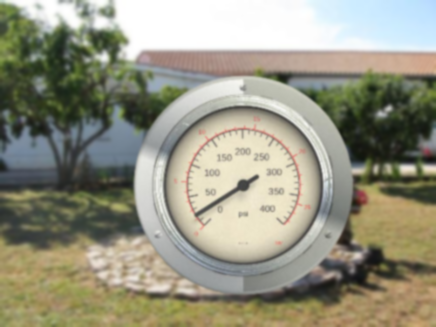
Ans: psi 20
